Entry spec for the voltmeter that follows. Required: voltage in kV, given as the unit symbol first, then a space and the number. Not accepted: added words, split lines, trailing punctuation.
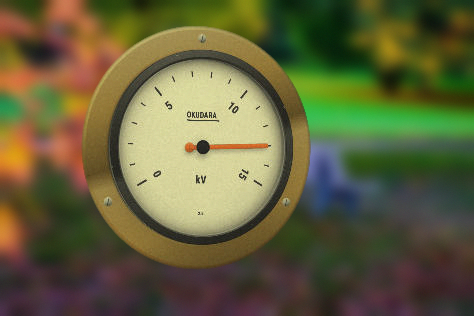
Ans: kV 13
